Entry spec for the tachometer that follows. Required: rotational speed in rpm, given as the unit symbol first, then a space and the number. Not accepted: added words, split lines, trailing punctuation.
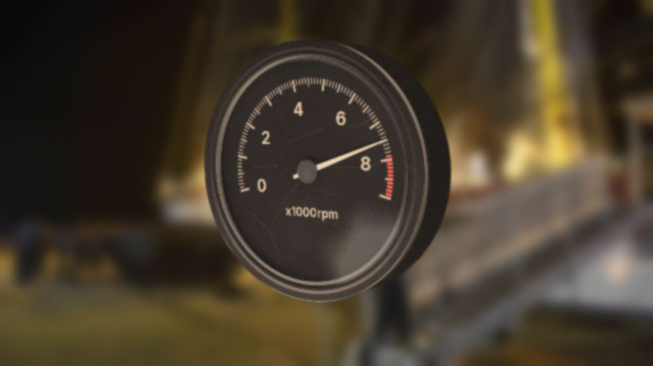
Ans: rpm 7500
